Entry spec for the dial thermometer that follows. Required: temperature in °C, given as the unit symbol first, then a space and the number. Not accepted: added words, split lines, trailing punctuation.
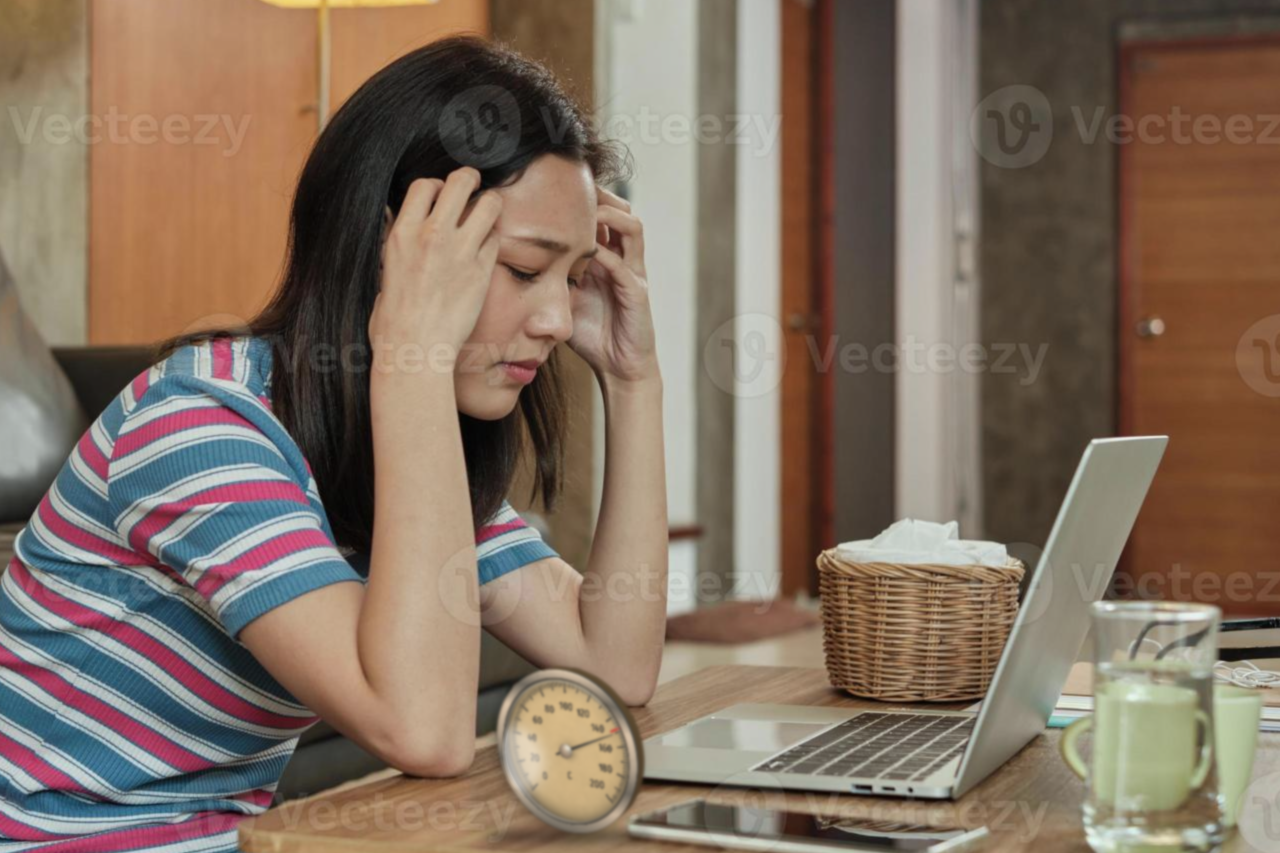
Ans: °C 150
